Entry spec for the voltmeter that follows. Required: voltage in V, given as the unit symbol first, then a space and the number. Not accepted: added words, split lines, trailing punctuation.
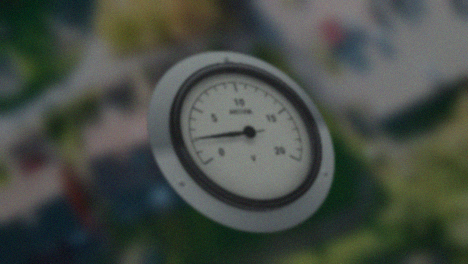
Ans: V 2
